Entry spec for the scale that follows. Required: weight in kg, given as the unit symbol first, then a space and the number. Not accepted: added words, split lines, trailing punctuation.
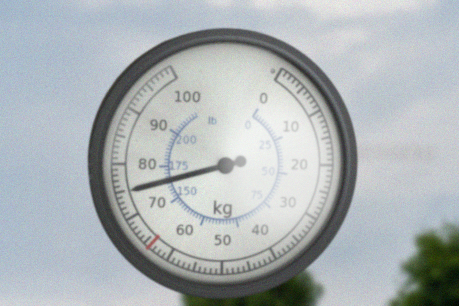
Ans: kg 75
